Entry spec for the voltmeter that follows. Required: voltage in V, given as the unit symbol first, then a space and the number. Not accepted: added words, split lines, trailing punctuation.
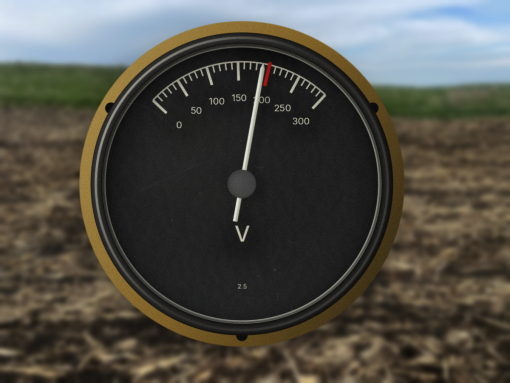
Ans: V 190
